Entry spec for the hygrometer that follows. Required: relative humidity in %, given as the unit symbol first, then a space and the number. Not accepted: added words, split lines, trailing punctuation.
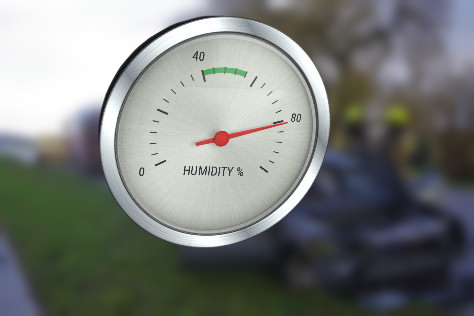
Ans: % 80
